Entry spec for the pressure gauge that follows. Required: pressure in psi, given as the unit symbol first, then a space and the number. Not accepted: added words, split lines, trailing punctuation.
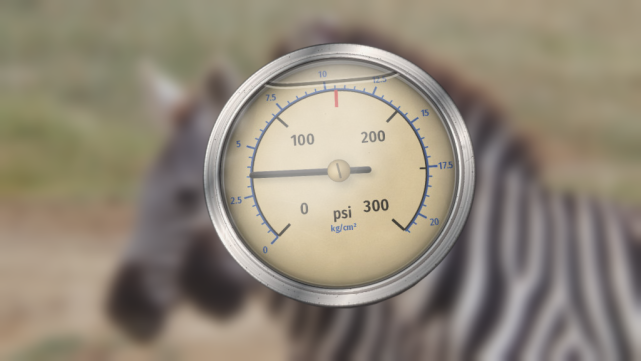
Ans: psi 50
